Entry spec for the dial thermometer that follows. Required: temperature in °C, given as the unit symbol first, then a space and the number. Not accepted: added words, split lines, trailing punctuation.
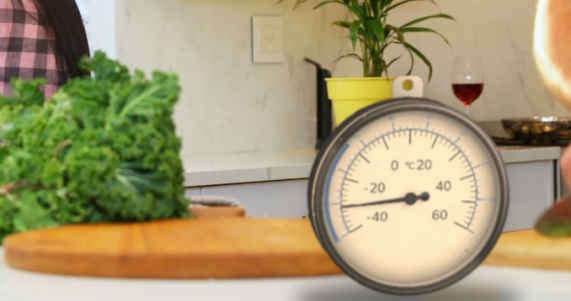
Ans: °C -30
